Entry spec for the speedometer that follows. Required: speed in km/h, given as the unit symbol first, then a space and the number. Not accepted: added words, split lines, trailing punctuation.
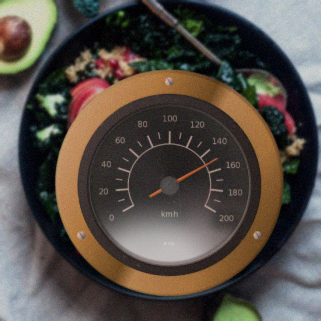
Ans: km/h 150
